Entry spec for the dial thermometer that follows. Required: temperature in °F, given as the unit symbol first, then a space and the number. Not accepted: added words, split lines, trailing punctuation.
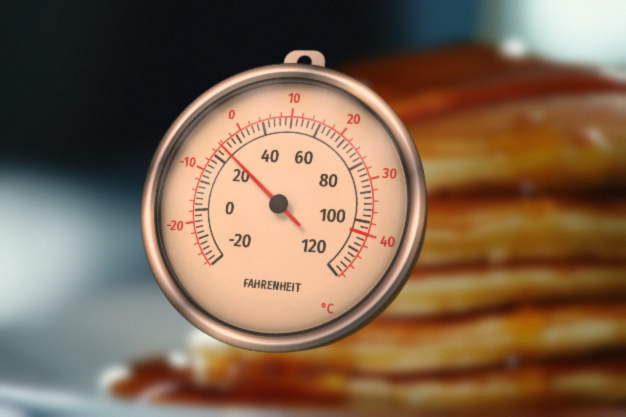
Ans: °F 24
